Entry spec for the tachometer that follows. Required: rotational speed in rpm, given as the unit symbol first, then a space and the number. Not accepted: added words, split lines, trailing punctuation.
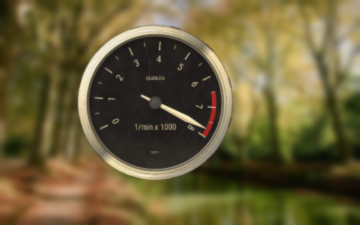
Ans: rpm 7750
